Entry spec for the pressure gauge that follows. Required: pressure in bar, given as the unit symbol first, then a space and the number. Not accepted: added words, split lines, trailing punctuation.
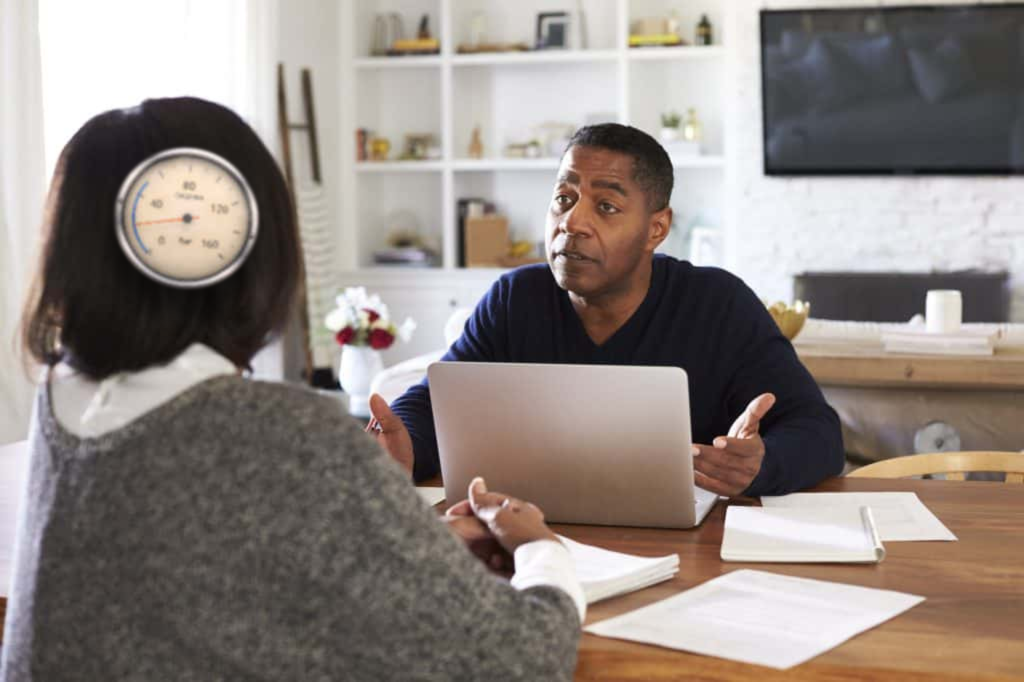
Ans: bar 20
